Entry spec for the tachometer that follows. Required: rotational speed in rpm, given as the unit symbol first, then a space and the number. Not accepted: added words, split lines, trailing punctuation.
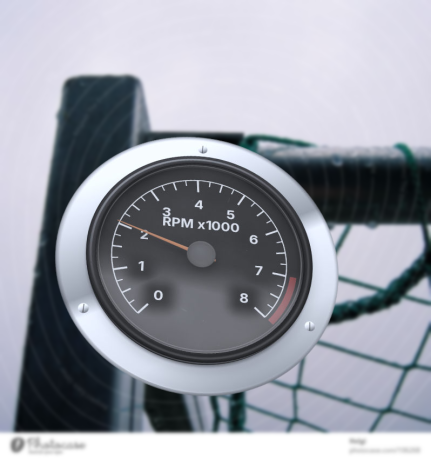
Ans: rpm 2000
